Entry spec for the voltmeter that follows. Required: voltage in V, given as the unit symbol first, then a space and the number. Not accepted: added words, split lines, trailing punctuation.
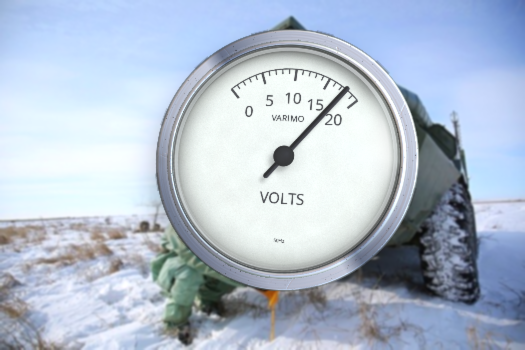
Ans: V 18
